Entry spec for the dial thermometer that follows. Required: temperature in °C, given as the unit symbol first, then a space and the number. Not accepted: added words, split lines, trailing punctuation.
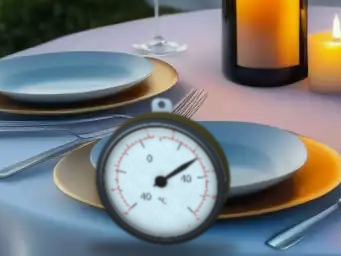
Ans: °C 30
